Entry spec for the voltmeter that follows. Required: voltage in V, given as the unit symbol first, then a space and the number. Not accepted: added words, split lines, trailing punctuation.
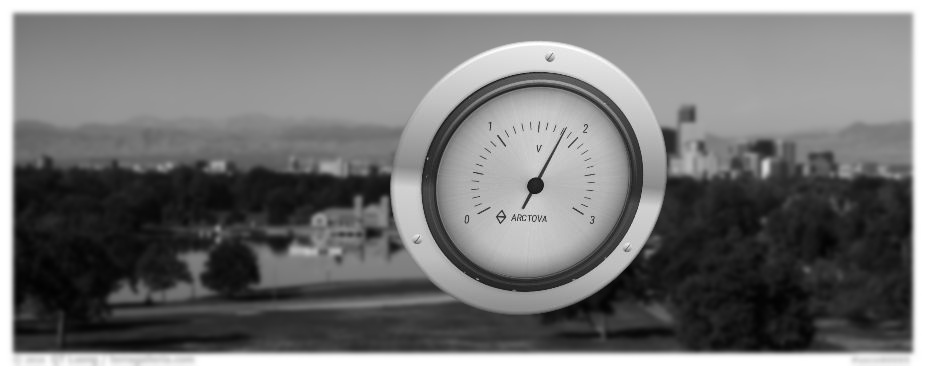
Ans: V 1.8
